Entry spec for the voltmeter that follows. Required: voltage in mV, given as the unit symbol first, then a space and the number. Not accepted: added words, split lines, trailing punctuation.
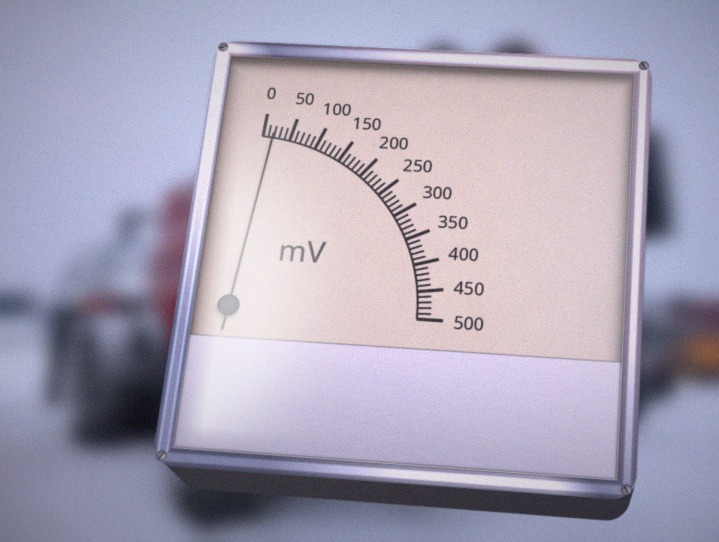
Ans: mV 20
